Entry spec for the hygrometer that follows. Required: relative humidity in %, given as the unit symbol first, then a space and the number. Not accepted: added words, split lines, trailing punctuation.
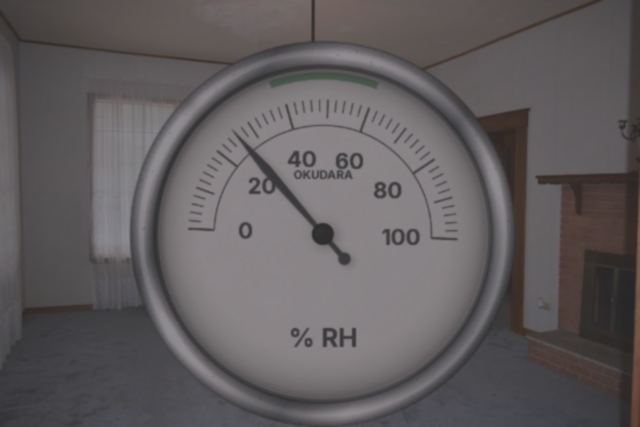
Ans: % 26
